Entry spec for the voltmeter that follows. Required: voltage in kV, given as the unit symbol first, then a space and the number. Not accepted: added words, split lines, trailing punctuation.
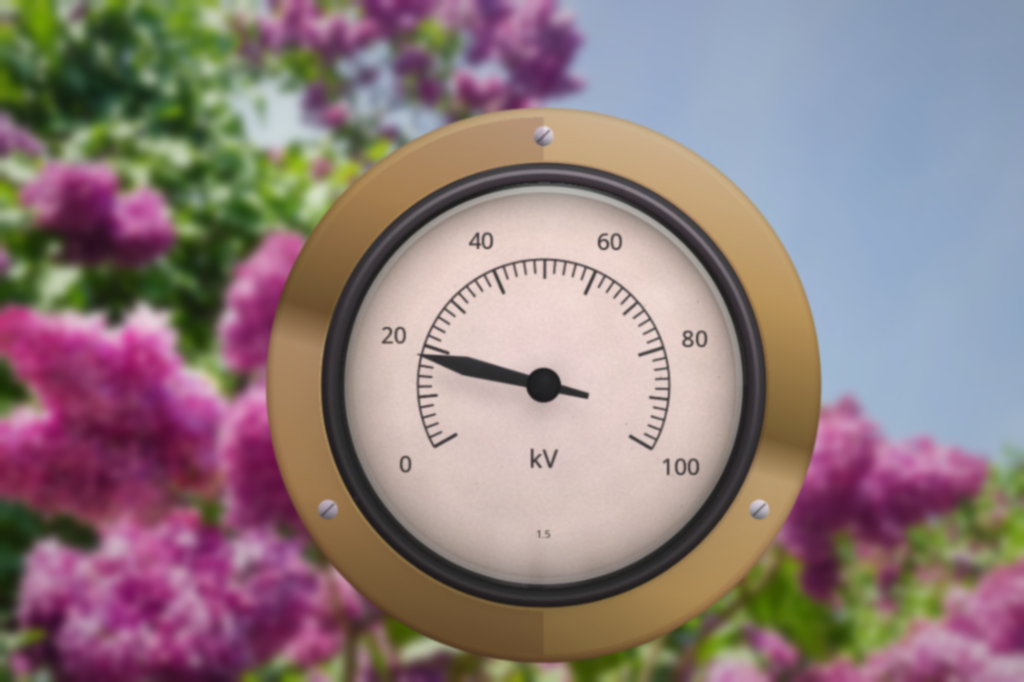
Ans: kV 18
